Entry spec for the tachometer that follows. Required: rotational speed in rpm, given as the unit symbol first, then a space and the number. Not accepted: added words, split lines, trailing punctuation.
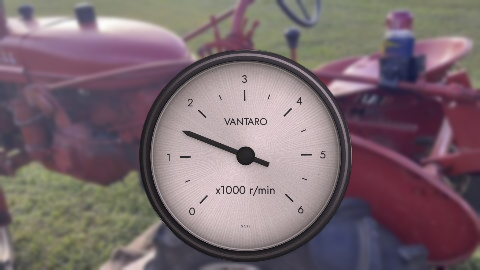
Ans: rpm 1500
